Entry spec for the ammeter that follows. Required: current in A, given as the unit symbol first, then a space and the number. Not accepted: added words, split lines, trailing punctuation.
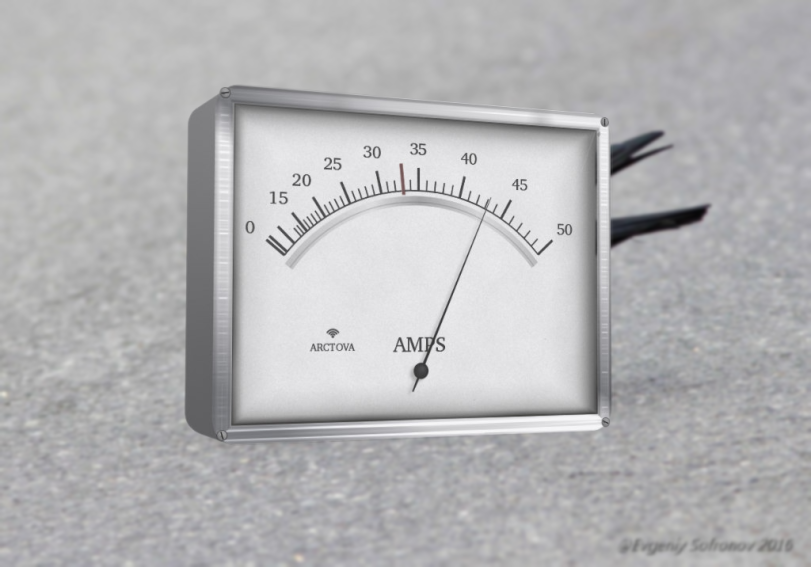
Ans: A 43
